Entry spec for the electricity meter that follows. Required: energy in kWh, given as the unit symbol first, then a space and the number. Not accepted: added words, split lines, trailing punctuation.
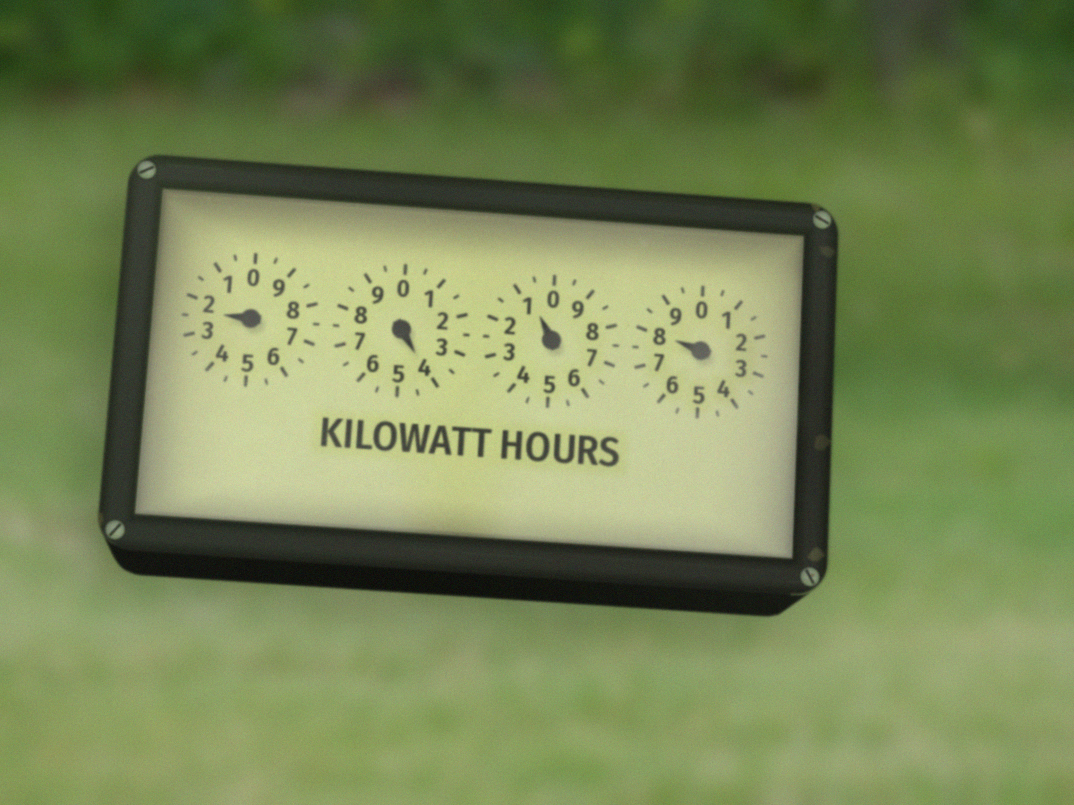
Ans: kWh 2408
